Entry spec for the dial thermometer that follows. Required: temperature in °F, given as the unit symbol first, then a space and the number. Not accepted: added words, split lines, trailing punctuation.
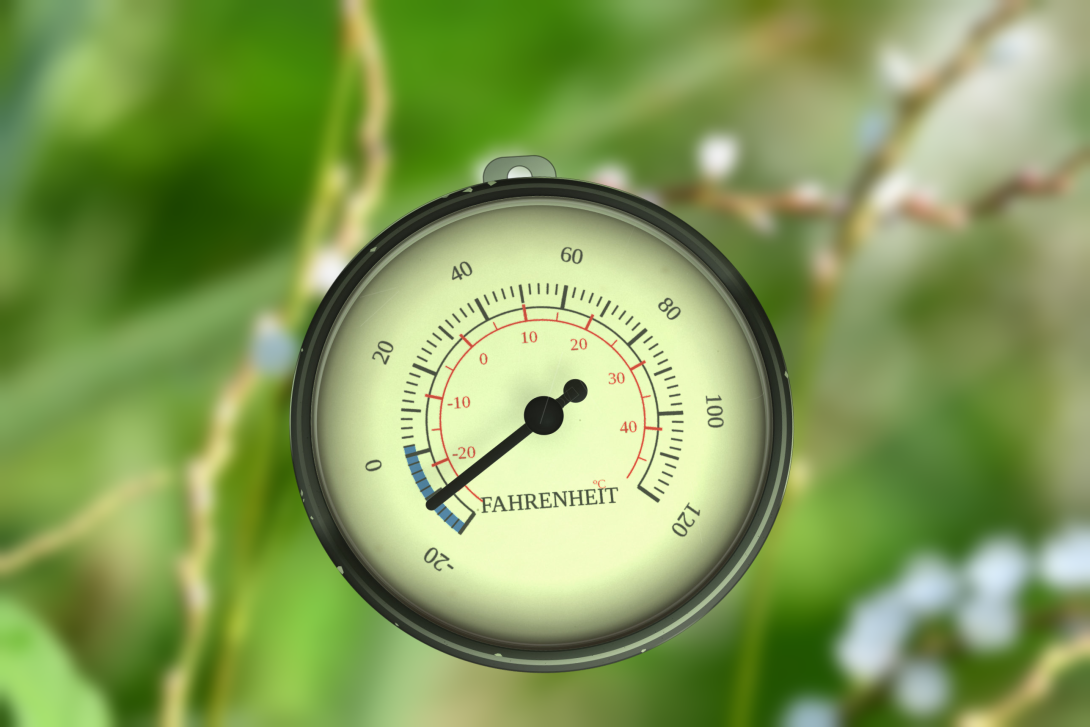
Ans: °F -12
